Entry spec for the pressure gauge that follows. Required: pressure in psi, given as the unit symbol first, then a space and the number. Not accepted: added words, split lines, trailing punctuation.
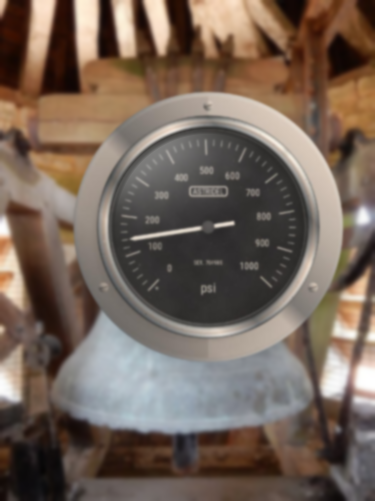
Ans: psi 140
